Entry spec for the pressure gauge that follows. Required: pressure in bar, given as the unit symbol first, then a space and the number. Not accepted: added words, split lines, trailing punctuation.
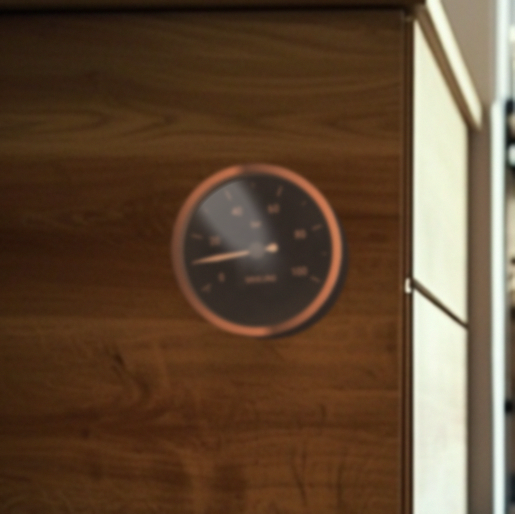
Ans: bar 10
